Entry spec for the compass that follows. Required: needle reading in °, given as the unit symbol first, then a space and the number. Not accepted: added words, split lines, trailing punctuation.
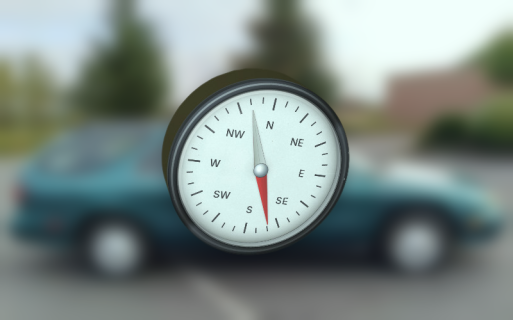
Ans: ° 160
